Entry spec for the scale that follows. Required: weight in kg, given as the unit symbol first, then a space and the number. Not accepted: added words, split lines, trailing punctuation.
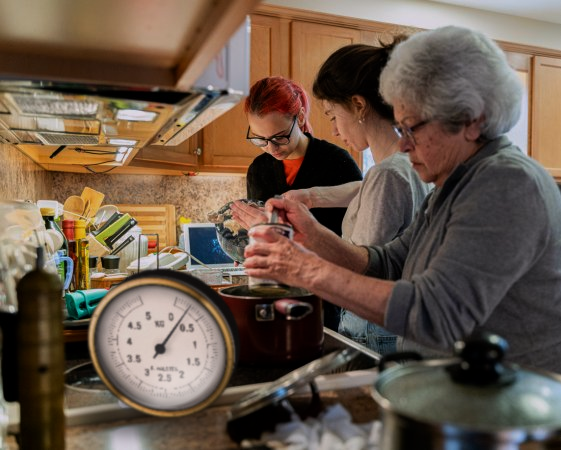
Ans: kg 0.25
